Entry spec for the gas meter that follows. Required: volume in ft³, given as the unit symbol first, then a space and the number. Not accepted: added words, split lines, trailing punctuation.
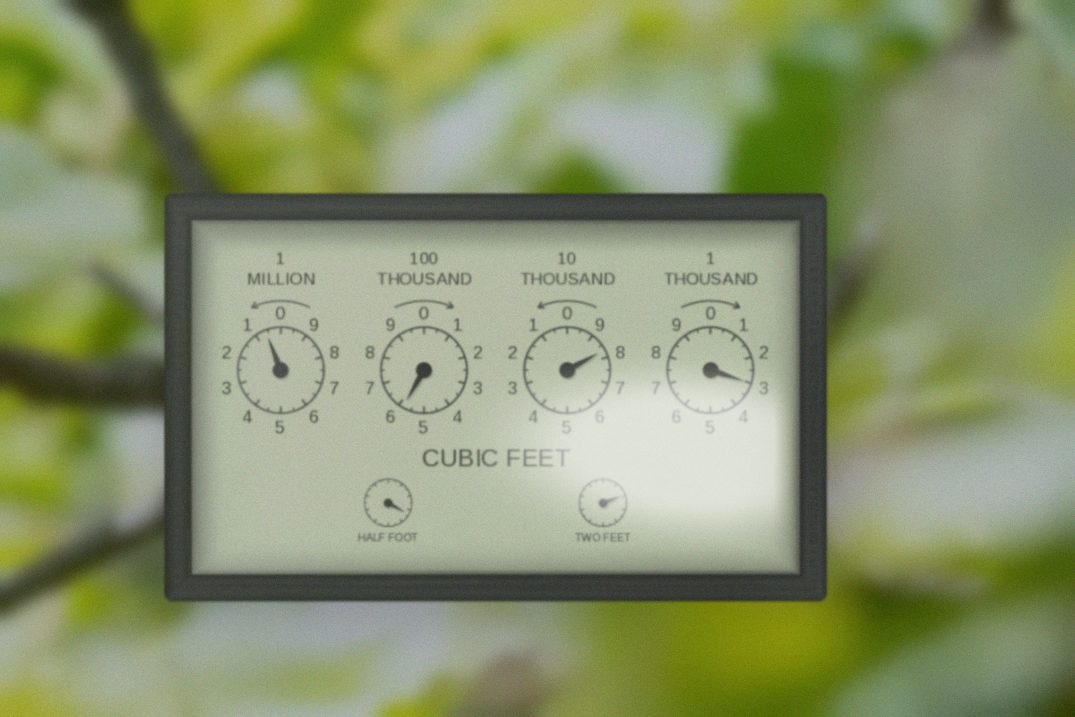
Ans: ft³ 58300
